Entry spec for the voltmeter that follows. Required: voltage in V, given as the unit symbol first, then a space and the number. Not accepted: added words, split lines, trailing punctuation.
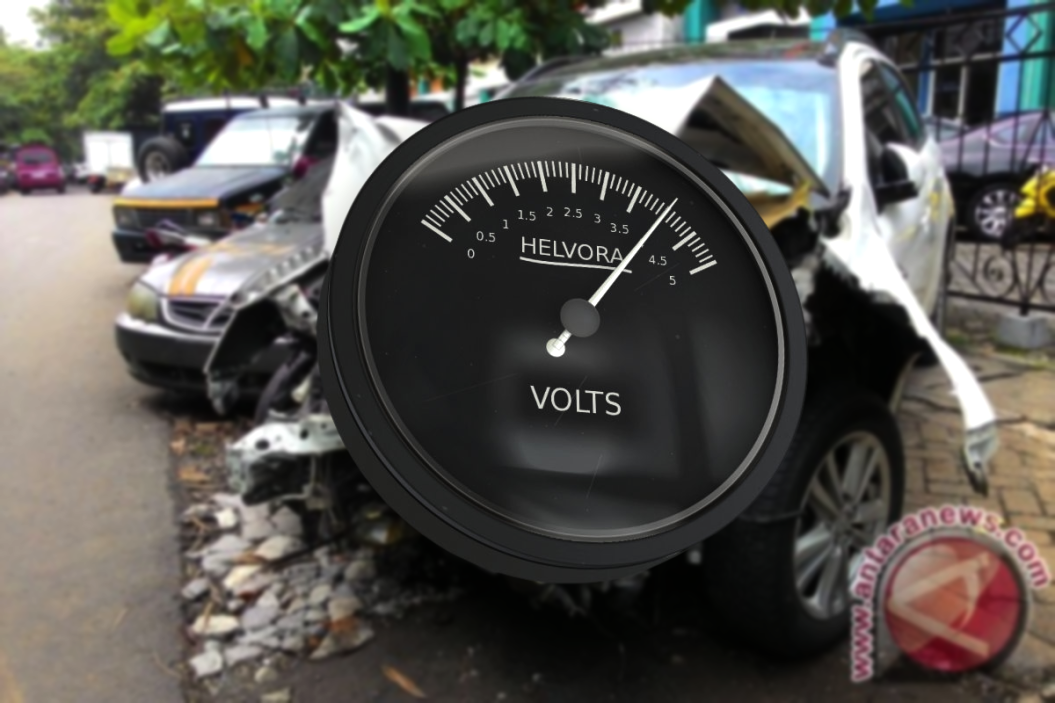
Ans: V 4
